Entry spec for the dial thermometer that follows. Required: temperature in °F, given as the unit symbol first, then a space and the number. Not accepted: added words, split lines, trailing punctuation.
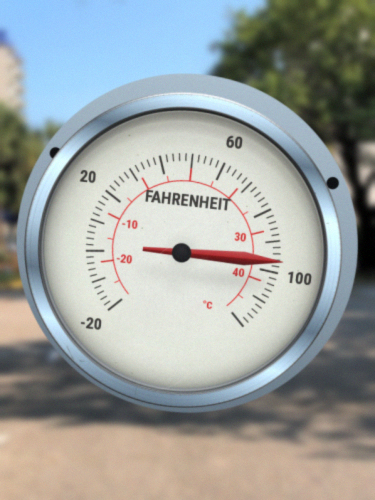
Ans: °F 96
